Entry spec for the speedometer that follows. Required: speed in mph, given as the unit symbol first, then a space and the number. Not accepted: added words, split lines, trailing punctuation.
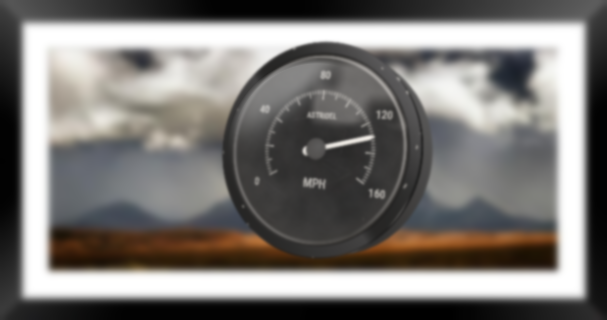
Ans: mph 130
